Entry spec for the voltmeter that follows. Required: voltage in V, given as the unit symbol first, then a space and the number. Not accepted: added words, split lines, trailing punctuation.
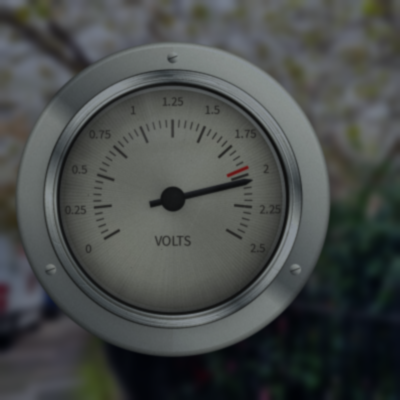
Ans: V 2.05
